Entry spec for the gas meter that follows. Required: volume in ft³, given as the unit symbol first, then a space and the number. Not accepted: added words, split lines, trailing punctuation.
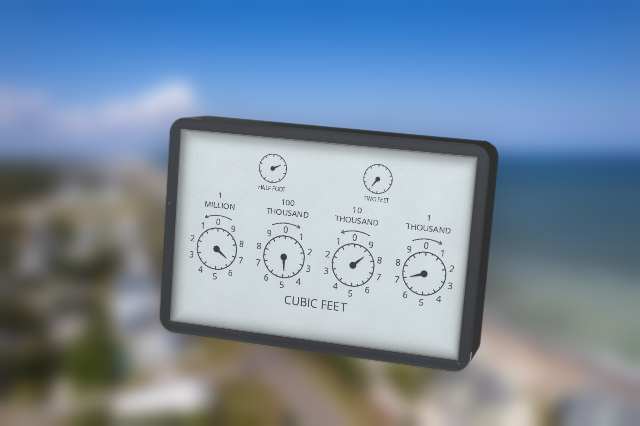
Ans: ft³ 648700
